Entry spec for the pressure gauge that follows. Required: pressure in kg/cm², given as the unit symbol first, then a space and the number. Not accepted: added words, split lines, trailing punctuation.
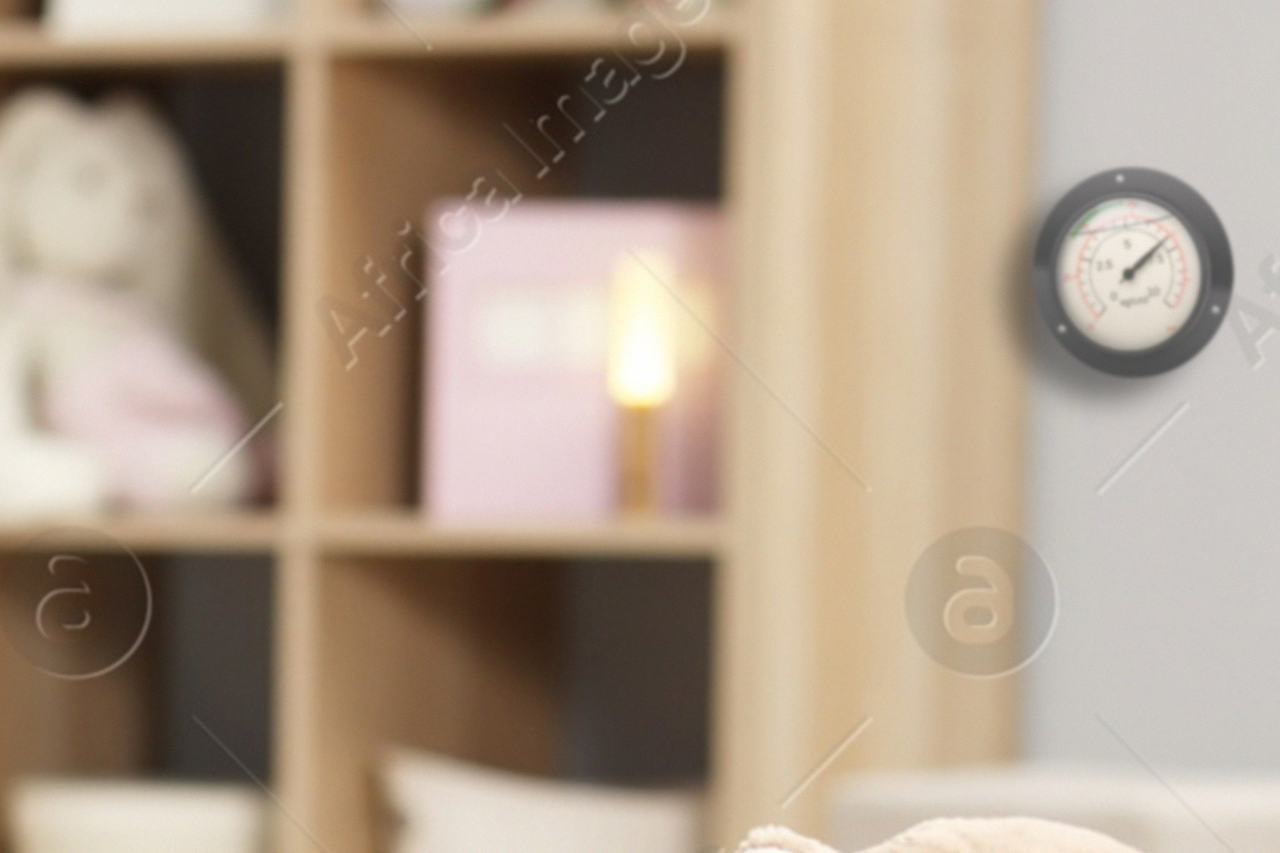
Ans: kg/cm² 7
